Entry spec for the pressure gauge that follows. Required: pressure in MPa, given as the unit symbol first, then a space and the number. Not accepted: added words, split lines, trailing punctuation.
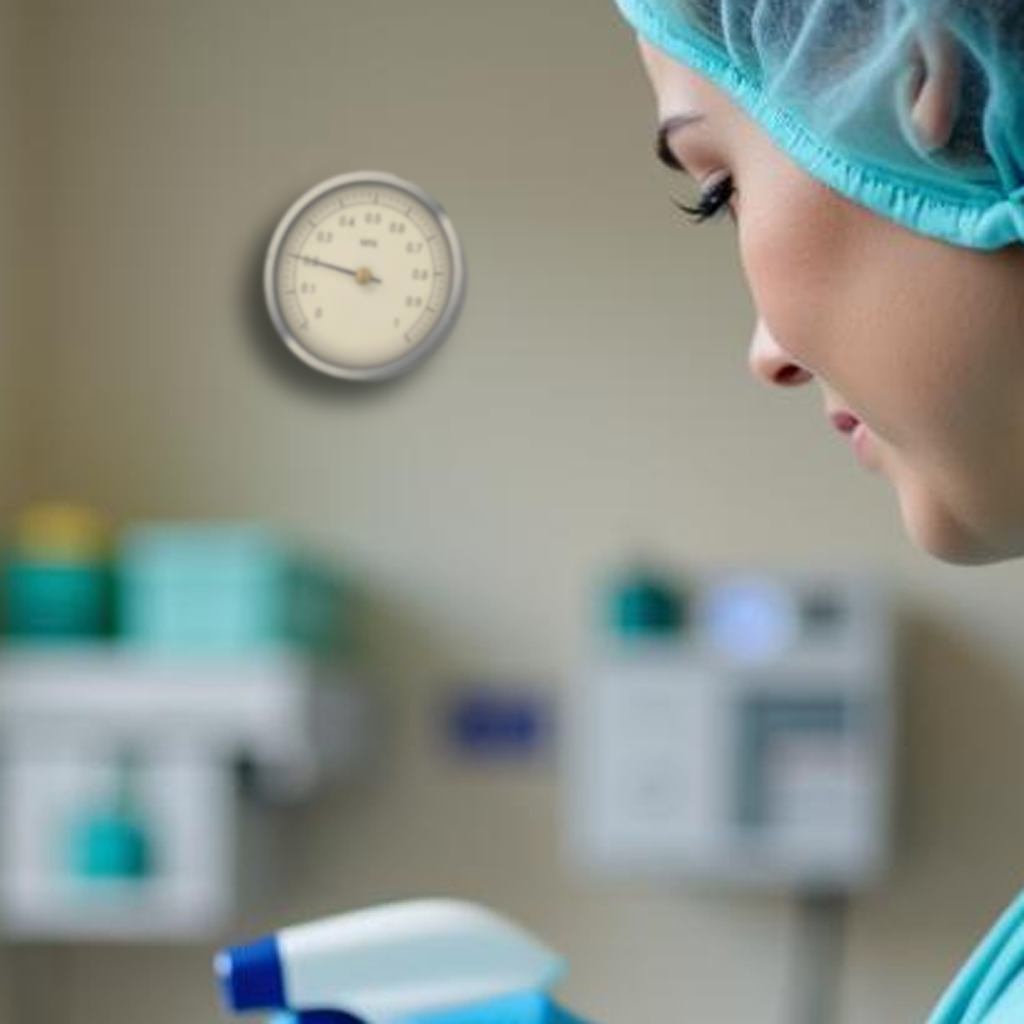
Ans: MPa 0.2
